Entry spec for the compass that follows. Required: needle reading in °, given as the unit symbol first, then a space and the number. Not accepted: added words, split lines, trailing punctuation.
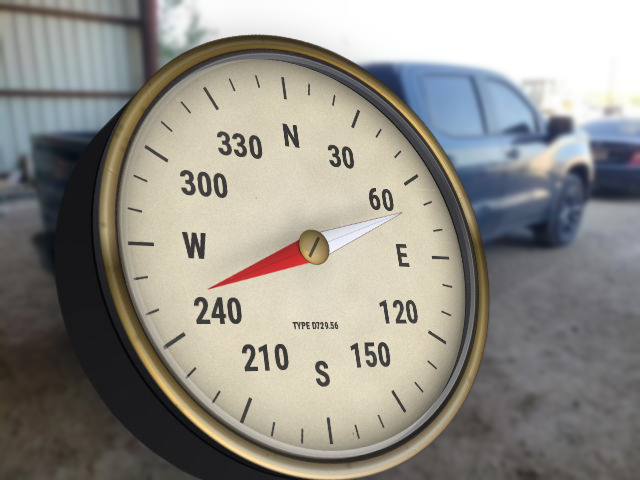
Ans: ° 250
